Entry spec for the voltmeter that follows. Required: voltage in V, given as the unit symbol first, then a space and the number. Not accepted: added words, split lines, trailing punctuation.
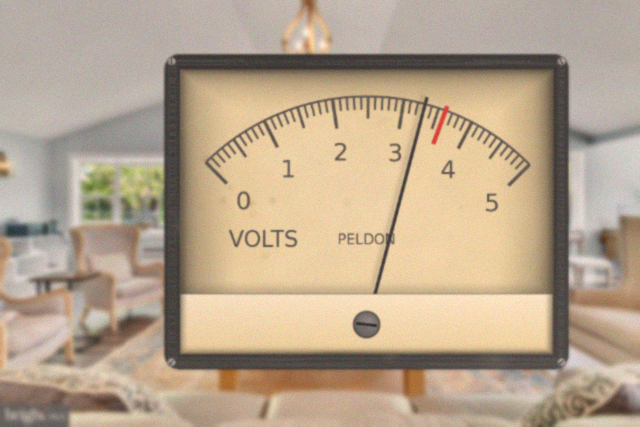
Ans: V 3.3
